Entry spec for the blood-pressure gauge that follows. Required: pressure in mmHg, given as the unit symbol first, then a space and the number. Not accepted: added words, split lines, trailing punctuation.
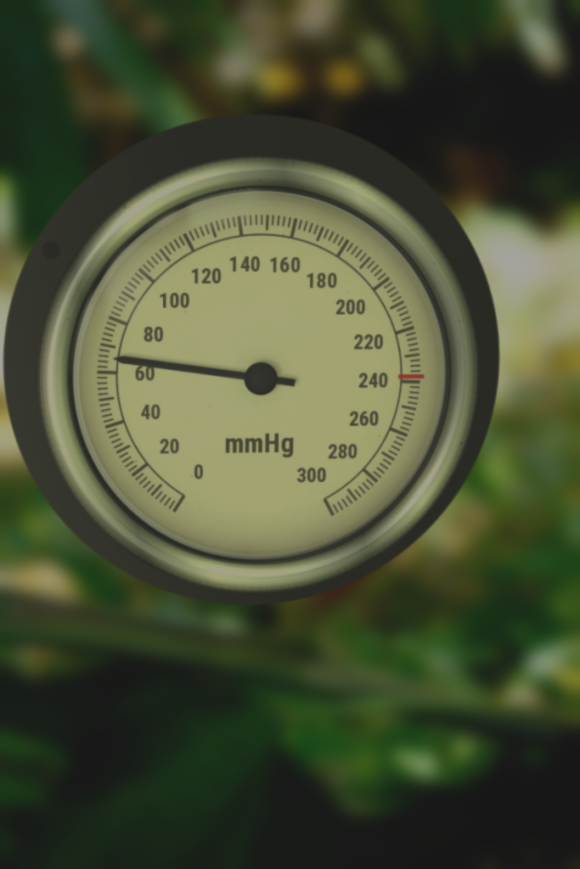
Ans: mmHg 66
